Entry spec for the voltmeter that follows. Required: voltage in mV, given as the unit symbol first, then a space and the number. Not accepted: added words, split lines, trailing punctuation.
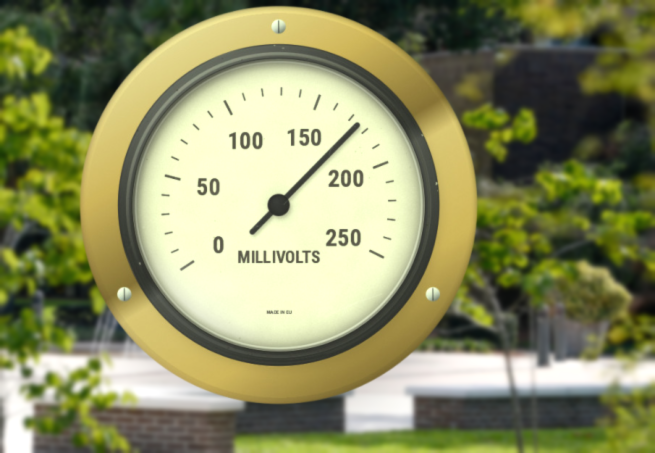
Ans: mV 175
